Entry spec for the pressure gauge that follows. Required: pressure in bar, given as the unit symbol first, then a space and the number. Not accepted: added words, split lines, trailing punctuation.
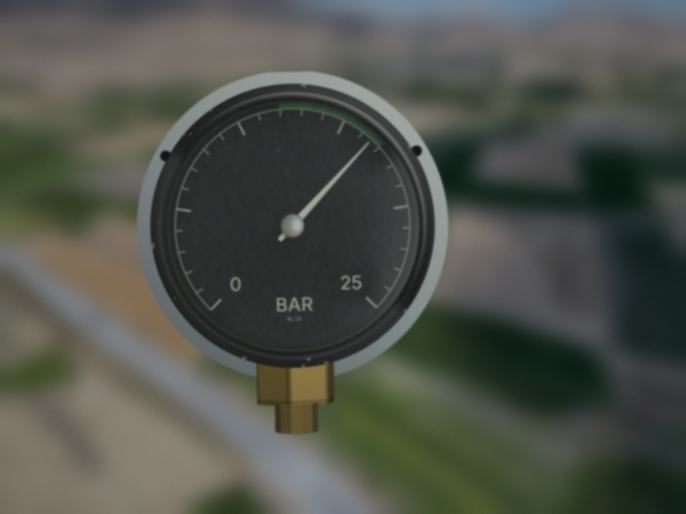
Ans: bar 16.5
